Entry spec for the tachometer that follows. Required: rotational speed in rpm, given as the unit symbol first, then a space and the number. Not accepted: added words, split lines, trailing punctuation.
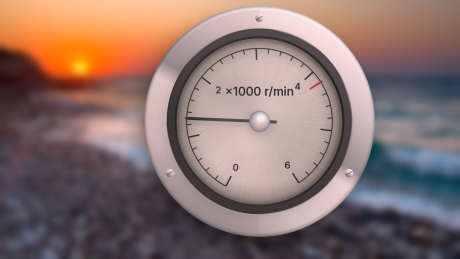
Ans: rpm 1300
